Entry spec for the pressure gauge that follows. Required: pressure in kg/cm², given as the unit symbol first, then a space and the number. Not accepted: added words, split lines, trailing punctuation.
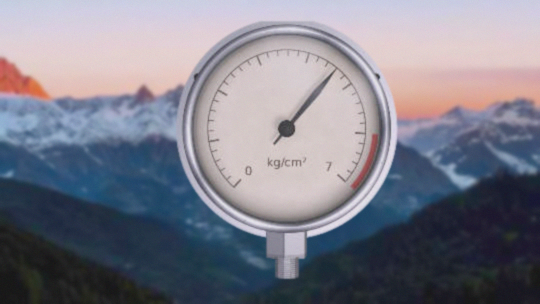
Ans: kg/cm² 4.6
